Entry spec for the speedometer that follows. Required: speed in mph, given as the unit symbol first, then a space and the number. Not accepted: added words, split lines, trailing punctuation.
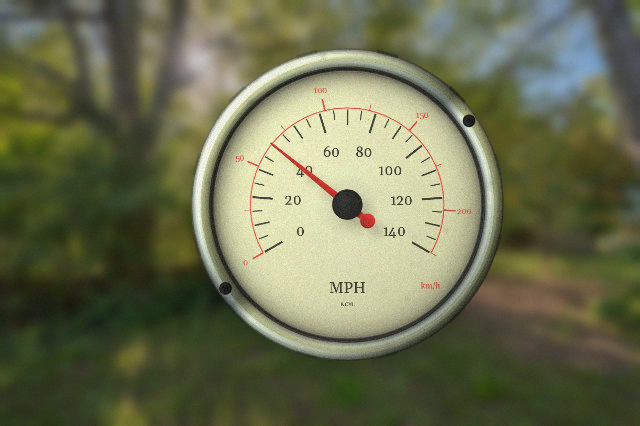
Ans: mph 40
